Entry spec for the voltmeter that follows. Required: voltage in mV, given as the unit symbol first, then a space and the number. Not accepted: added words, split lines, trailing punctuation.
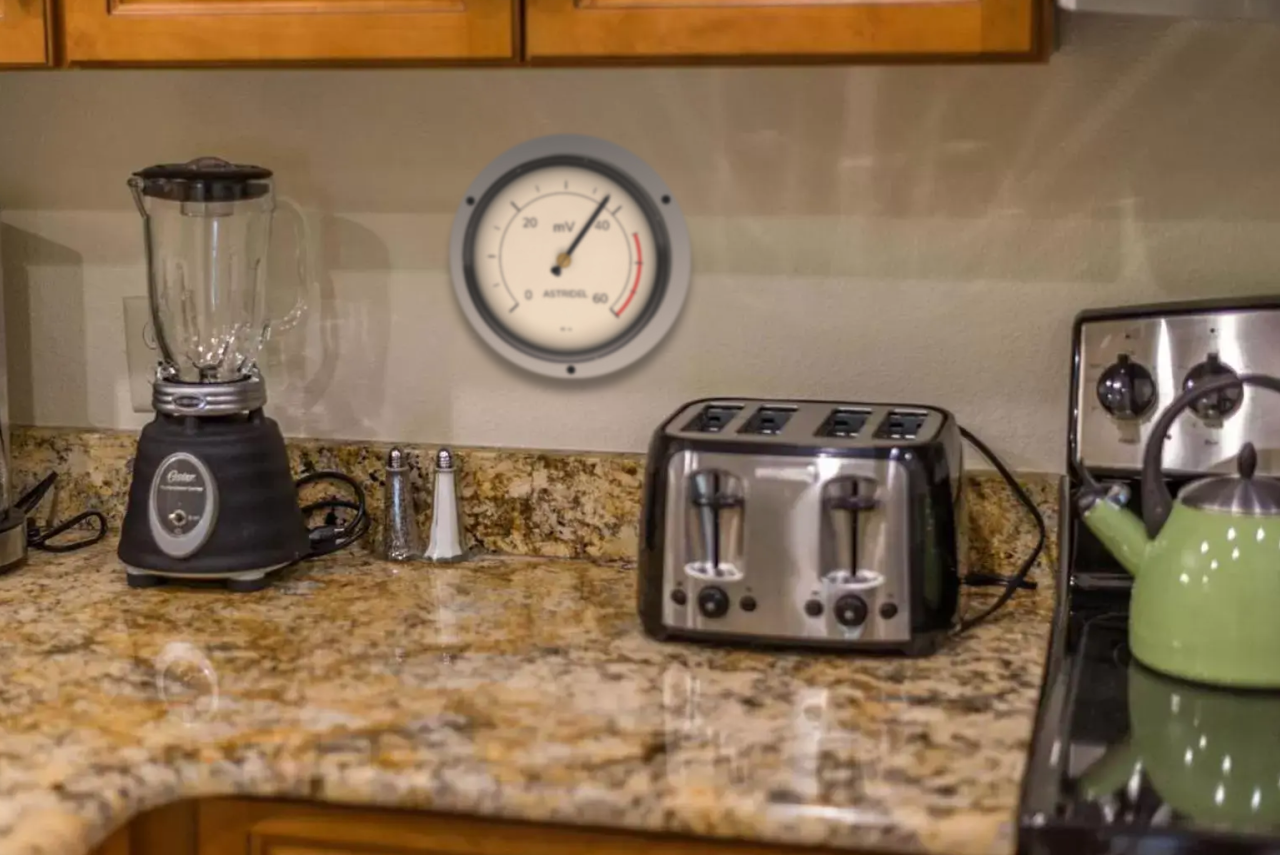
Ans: mV 37.5
